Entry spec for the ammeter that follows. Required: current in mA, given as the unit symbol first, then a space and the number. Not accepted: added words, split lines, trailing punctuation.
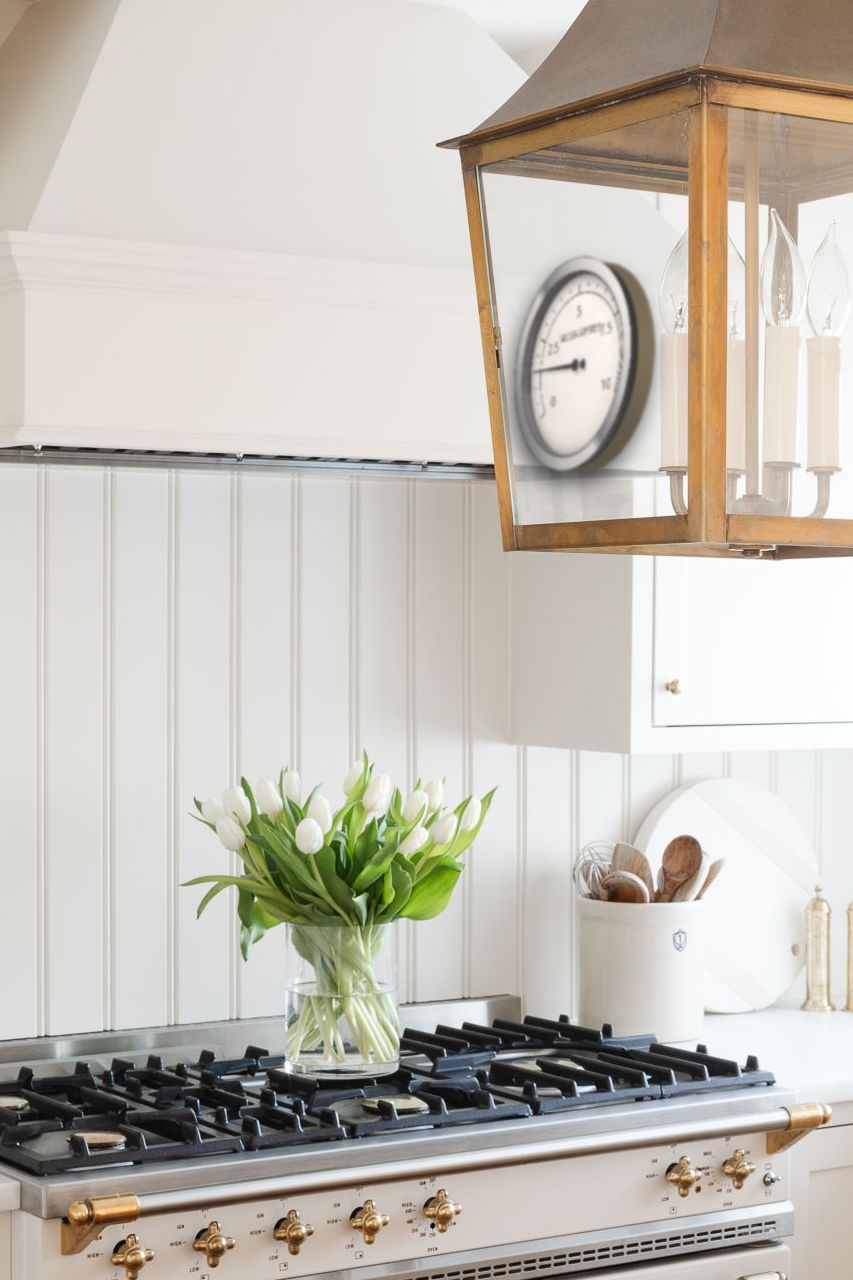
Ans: mA 1.5
